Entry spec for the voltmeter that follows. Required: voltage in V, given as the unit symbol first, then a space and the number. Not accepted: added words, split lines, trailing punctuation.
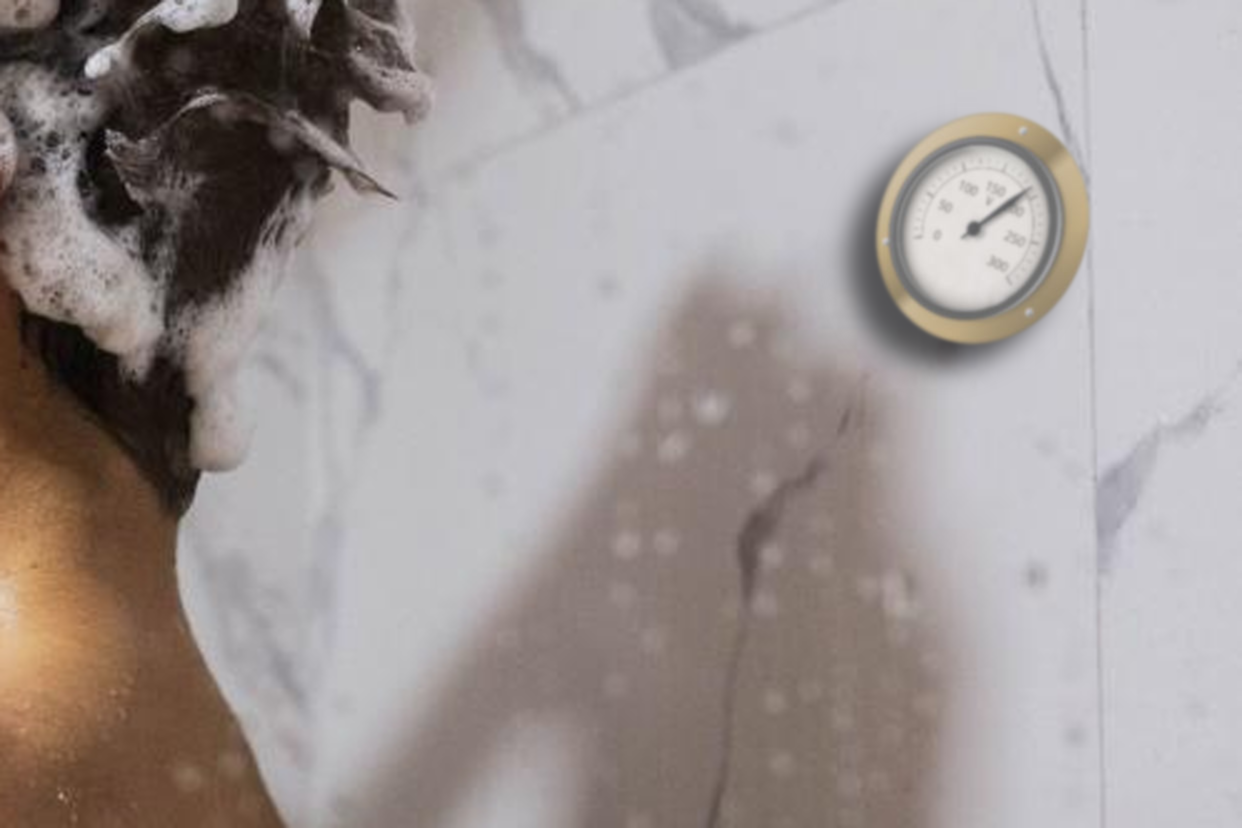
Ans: V 190
